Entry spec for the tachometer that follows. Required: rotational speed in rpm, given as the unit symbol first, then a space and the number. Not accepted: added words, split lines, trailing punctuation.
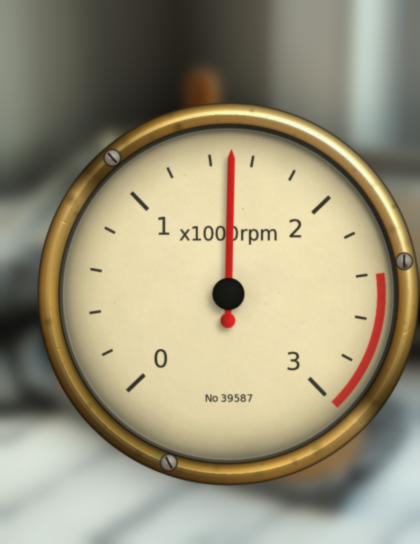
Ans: rpm 1500
